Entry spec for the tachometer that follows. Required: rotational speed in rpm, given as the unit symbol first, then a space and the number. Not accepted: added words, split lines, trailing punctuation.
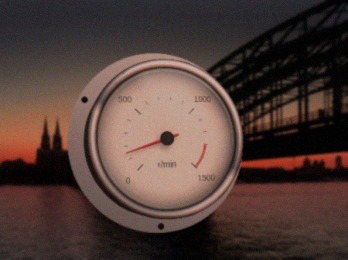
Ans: rpm 150
